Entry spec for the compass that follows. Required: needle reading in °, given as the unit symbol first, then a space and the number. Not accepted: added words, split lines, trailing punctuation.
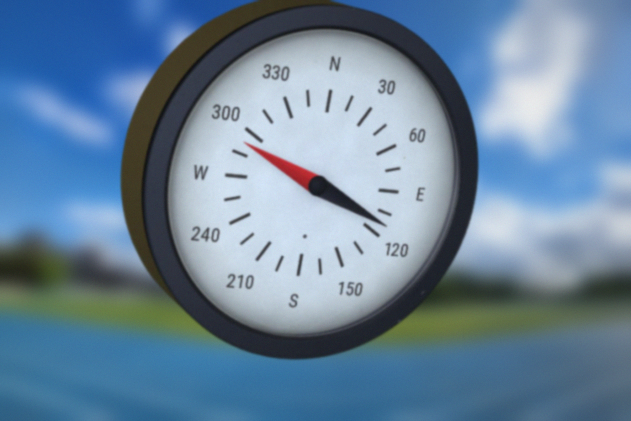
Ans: ° 292.5
